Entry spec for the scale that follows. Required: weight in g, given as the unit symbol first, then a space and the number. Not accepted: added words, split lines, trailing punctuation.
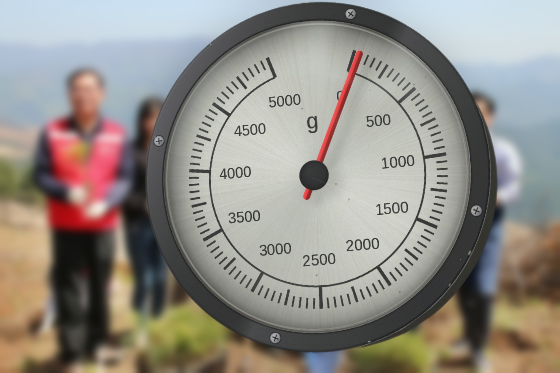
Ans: g 50
